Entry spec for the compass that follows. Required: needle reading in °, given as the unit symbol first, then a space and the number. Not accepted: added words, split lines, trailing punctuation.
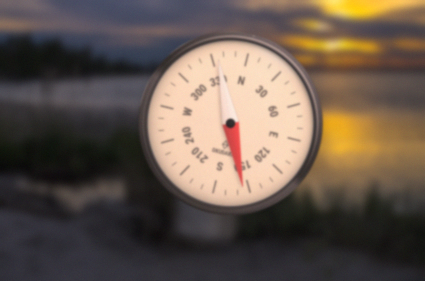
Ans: ° 155
